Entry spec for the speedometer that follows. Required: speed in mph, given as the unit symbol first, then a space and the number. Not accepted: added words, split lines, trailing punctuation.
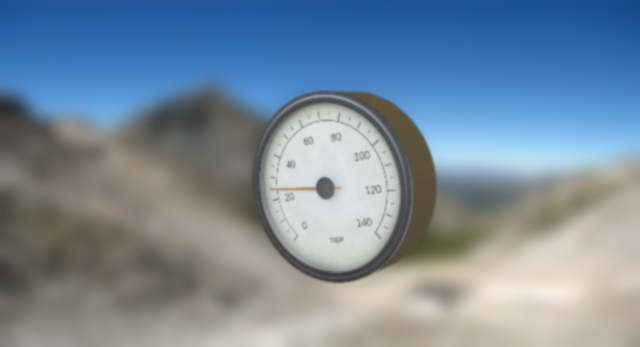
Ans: mph 25
